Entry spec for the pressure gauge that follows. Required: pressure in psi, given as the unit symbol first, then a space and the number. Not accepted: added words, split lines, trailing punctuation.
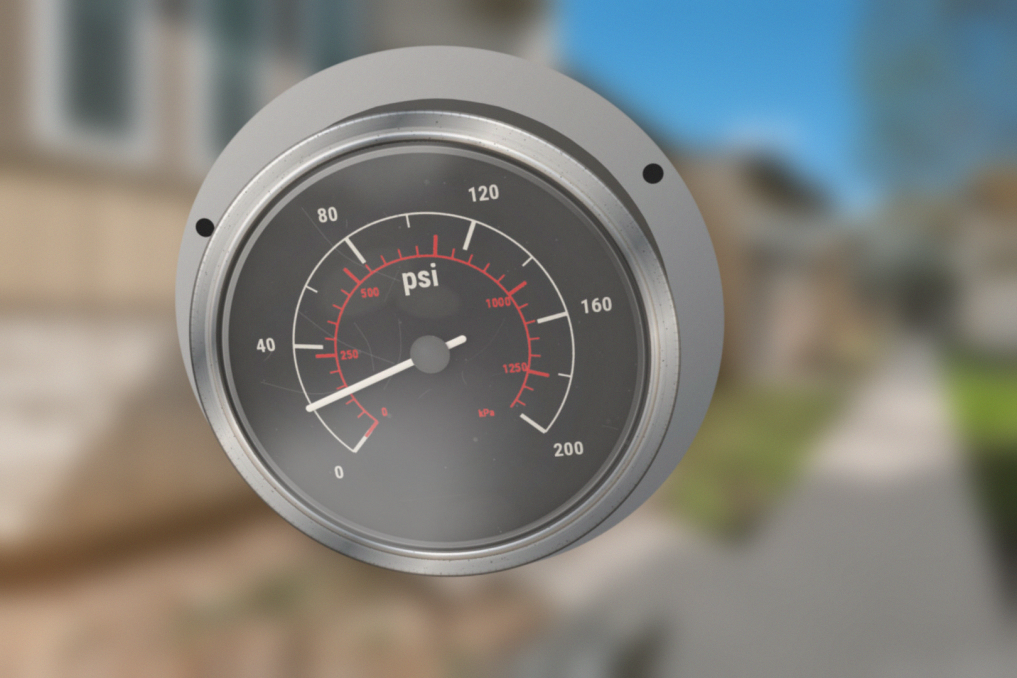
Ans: psi 20
